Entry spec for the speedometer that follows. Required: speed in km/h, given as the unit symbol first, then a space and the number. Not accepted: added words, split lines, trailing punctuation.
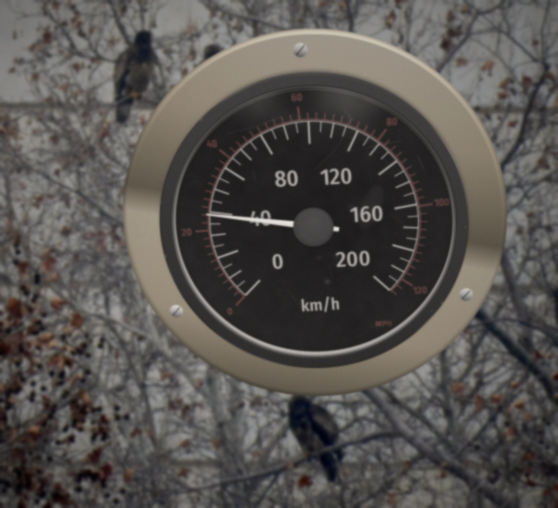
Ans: km/h 40
